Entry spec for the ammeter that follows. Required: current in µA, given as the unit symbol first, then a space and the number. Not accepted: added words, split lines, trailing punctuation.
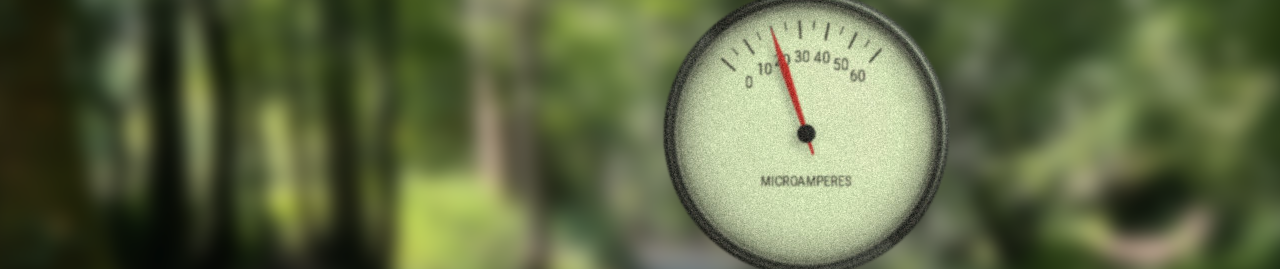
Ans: µA 20
